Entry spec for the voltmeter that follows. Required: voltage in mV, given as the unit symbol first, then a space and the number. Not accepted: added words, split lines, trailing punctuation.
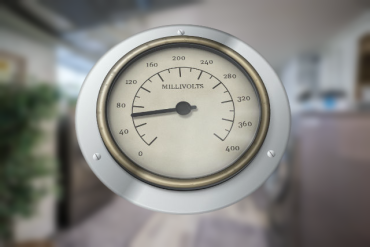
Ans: mV 60
